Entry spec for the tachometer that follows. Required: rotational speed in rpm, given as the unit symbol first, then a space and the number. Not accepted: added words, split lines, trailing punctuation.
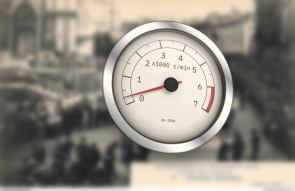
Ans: rpm 250
